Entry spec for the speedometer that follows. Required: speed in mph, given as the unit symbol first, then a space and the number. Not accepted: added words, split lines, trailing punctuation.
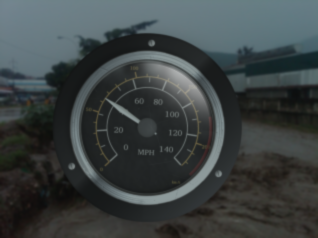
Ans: mph 40
